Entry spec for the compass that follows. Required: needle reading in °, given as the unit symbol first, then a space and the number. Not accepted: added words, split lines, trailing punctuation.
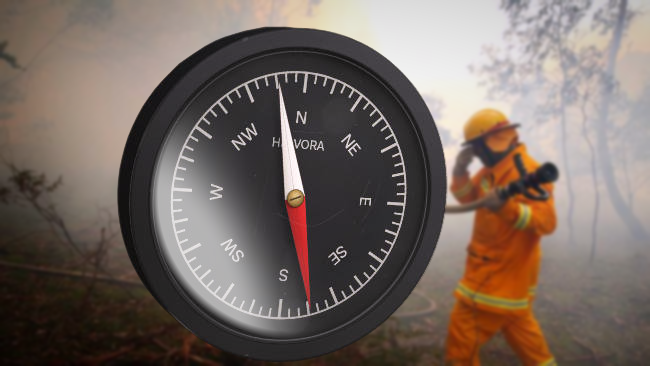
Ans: ° 165
